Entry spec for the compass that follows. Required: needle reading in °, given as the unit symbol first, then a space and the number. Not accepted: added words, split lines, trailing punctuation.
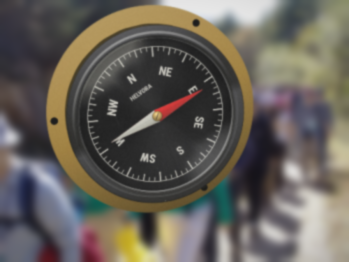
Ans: ° 95
